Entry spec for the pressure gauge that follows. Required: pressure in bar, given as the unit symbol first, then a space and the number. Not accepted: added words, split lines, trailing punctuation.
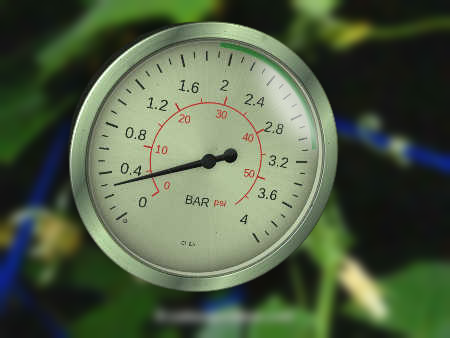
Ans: bar 0.3
